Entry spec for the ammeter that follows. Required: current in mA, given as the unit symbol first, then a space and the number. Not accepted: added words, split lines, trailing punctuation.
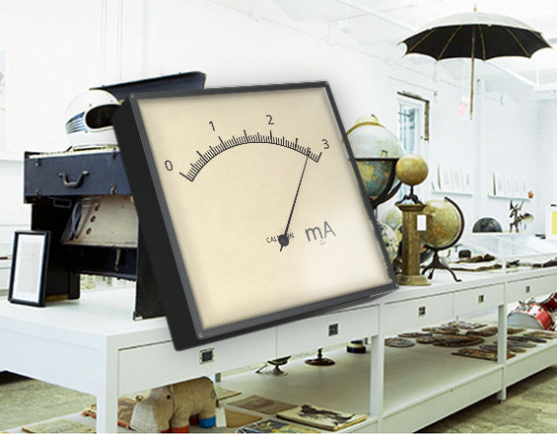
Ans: mA 2.75
